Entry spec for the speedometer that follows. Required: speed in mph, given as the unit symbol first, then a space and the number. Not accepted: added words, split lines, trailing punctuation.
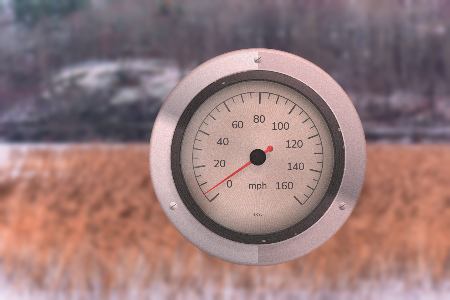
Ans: mph 5
